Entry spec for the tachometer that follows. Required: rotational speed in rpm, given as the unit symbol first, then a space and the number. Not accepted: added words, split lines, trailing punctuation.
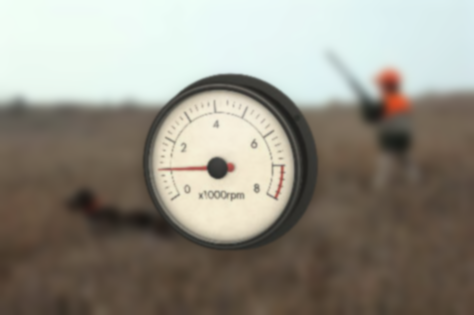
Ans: rpm 1000
